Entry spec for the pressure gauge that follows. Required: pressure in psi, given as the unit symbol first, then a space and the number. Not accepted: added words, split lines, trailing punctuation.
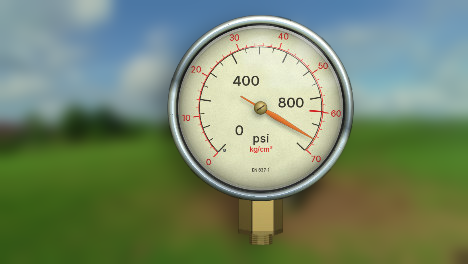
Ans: psi 950
